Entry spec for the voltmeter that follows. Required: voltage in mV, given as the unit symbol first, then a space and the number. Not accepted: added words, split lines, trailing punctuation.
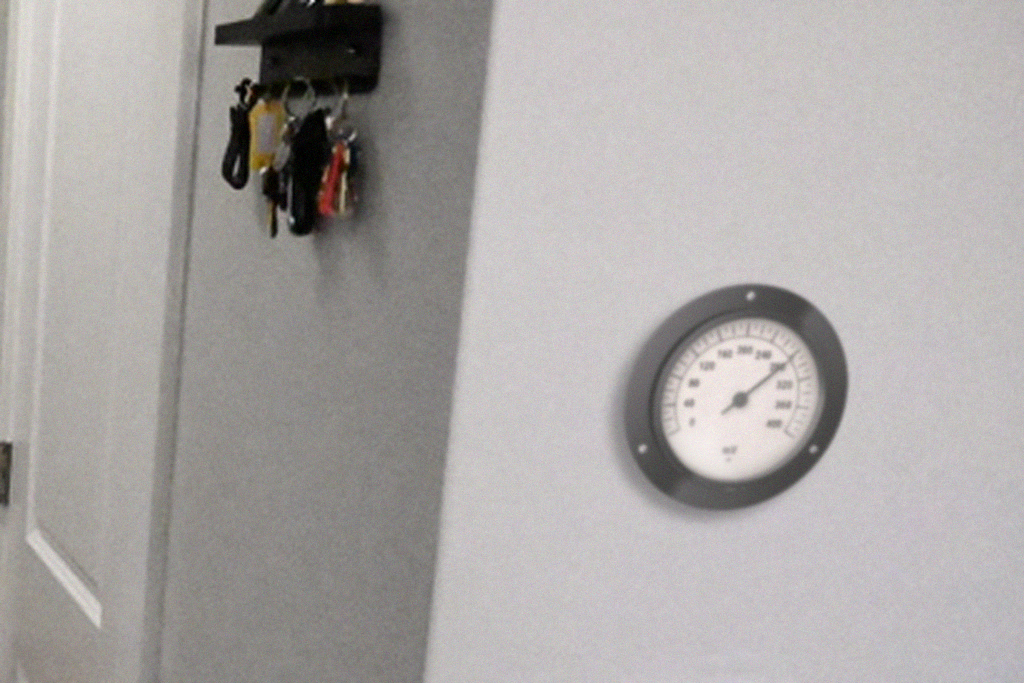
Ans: mV 280
